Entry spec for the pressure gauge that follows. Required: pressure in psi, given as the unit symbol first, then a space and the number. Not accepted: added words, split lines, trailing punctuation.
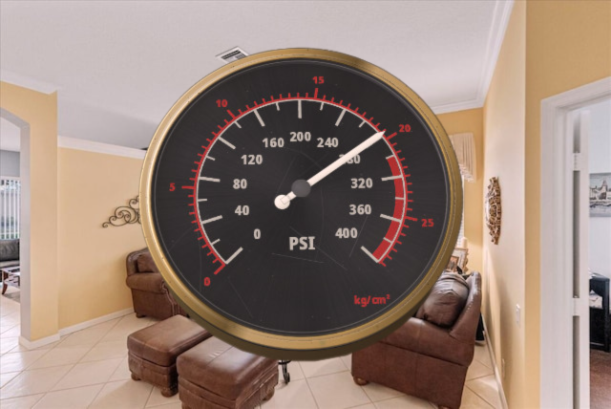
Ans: psi 280
